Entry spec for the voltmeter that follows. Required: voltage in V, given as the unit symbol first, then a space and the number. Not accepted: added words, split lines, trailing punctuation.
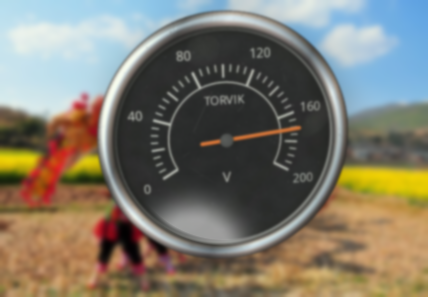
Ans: V 170
